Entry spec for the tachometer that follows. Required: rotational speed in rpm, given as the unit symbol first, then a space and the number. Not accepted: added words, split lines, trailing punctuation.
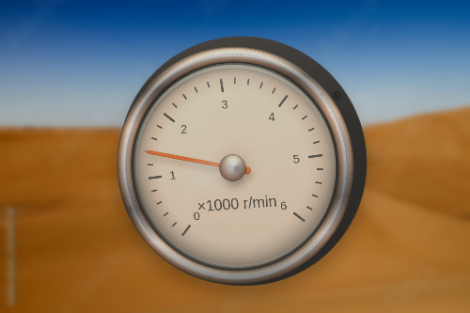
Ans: rpm 1400
